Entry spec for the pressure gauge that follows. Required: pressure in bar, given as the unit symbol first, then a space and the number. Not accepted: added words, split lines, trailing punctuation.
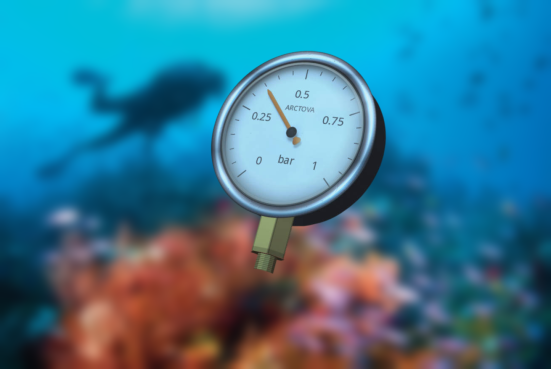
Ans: bar 0.35
